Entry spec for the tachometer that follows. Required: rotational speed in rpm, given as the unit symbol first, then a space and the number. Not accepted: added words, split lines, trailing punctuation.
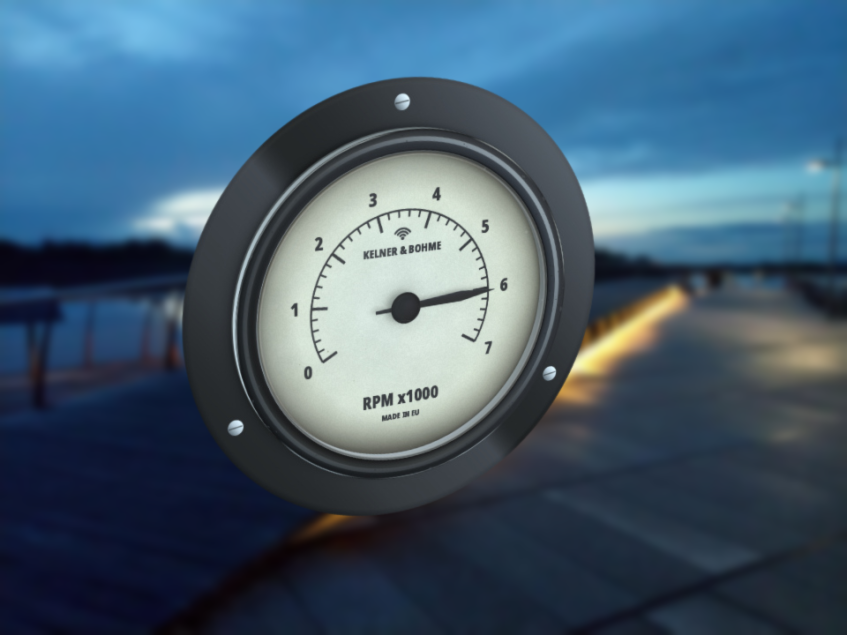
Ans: rpm 6000
